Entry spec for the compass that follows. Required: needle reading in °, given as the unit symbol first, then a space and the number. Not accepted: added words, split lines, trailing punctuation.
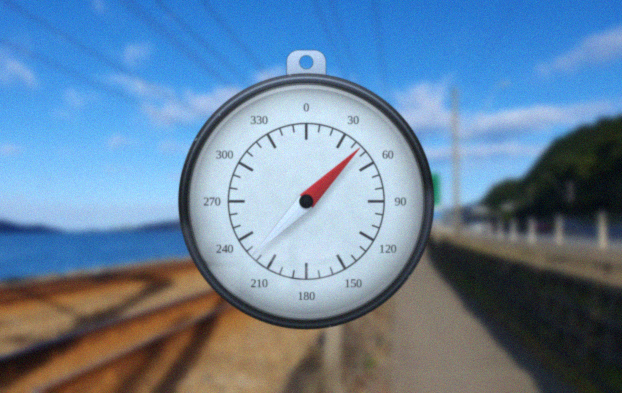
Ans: ° 45
